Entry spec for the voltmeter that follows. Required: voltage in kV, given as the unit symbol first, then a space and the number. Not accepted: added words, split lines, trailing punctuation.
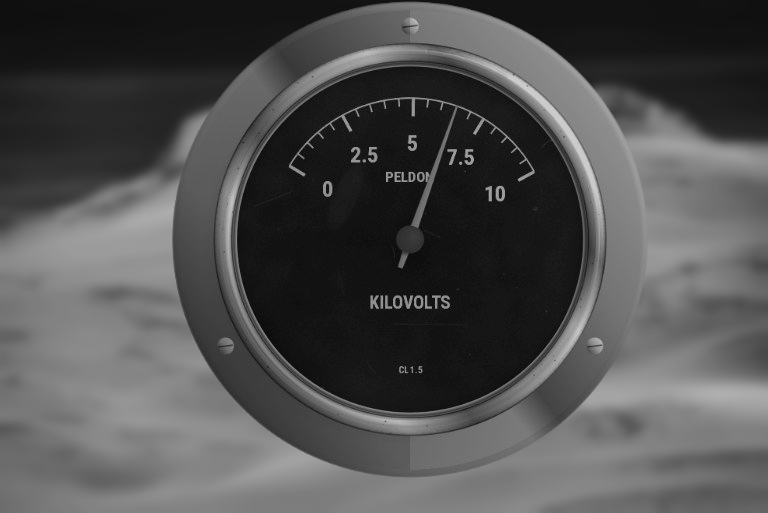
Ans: kV 6.5
